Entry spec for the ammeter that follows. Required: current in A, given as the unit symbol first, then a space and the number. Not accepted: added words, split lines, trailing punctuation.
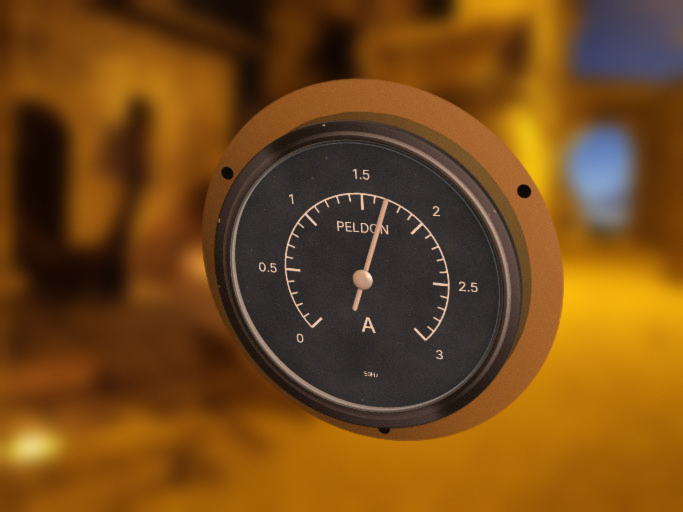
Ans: A 1.7
